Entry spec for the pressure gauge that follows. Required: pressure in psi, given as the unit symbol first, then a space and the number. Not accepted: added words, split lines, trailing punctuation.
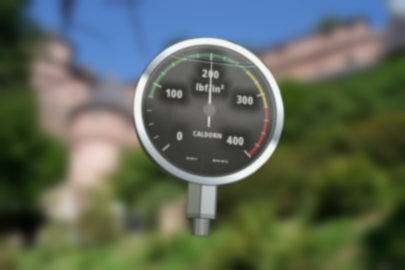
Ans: psi 200
